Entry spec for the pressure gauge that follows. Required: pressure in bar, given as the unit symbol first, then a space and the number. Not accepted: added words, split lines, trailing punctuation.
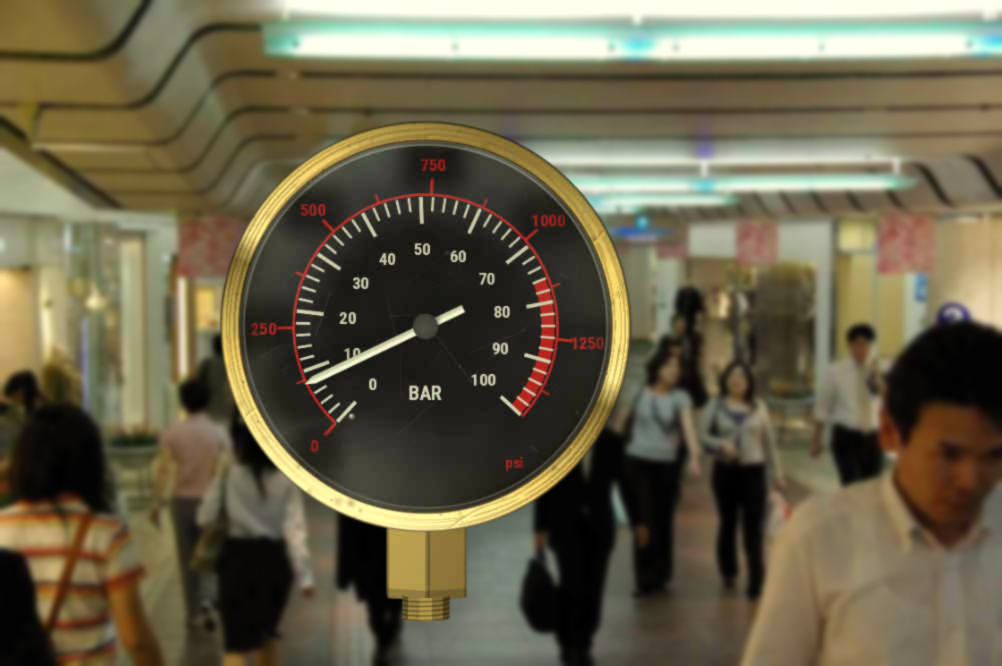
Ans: bar 8
